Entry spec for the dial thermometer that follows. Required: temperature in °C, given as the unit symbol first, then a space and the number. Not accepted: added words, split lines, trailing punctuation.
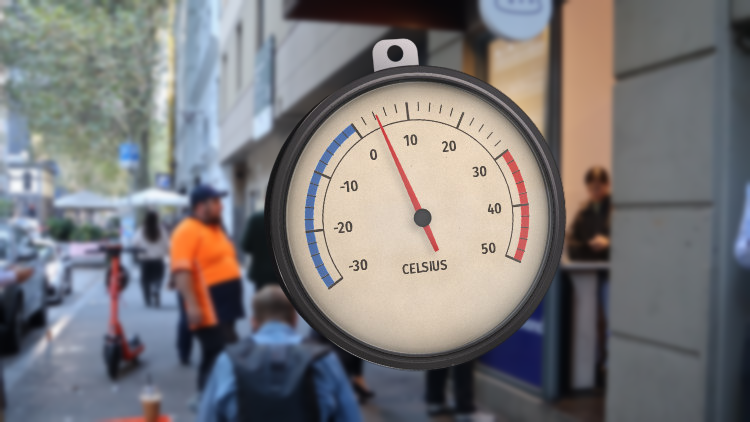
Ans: °C 4
